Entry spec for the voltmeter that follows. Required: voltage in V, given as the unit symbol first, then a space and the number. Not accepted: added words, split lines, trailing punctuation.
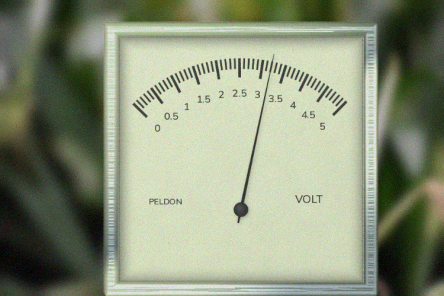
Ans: V 3.2
